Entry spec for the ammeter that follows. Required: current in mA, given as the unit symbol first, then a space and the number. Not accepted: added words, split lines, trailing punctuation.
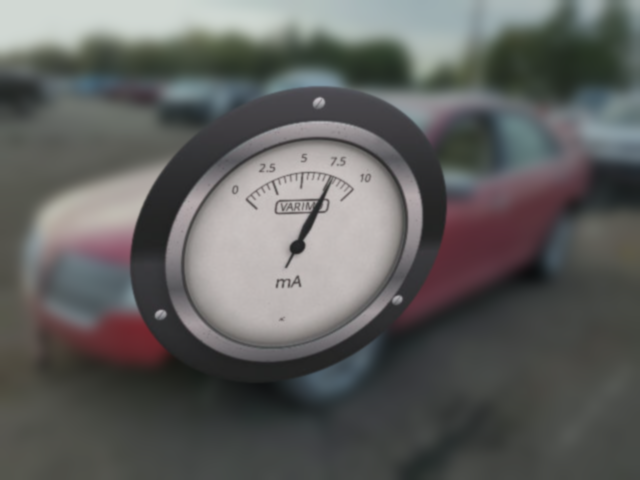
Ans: mA 7.5
